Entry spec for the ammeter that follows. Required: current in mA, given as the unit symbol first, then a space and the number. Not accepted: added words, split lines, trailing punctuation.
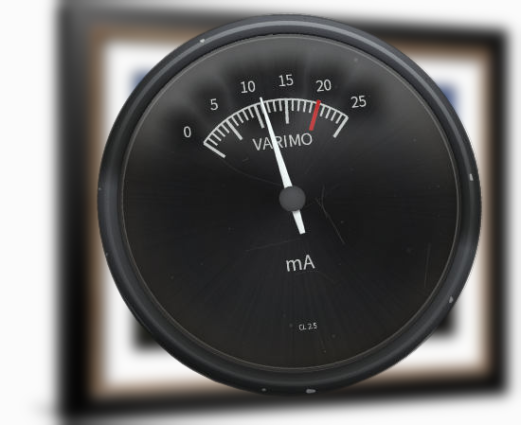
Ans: mA 11
